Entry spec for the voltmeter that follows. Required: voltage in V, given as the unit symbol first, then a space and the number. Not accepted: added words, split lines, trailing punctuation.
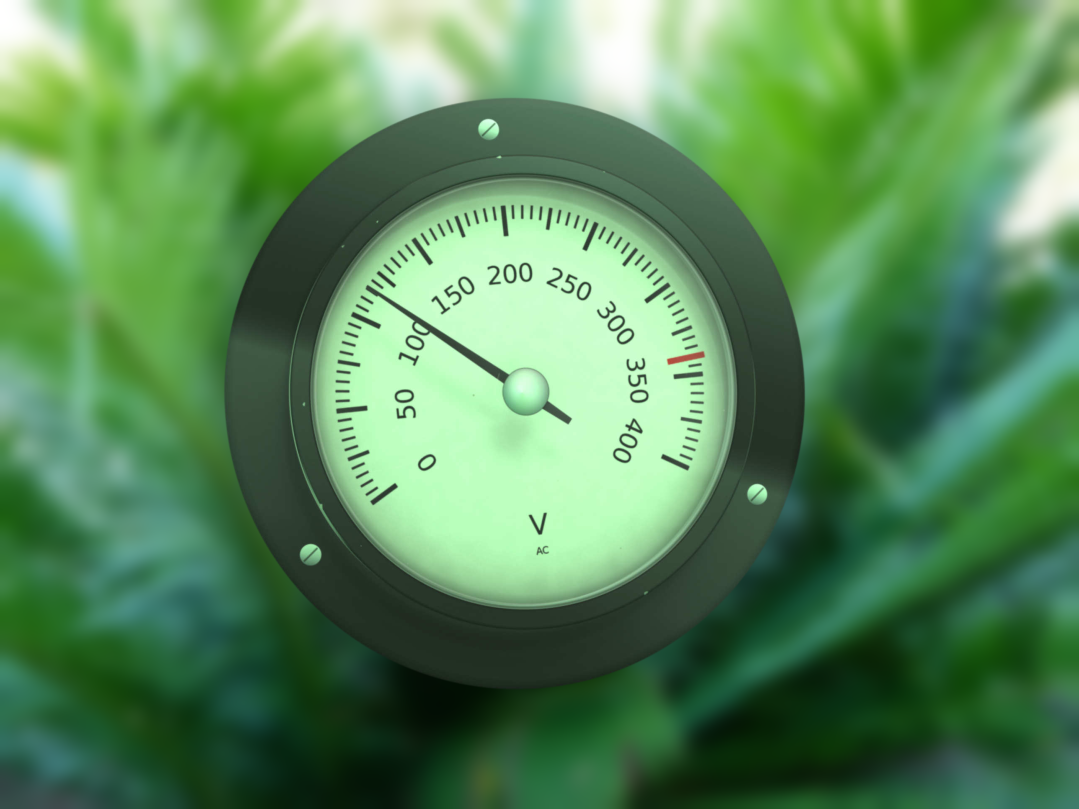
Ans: V 115
